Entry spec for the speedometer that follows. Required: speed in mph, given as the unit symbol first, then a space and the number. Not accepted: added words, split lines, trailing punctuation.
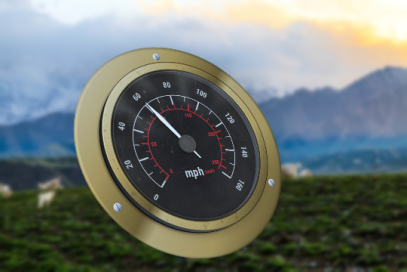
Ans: mph 60
